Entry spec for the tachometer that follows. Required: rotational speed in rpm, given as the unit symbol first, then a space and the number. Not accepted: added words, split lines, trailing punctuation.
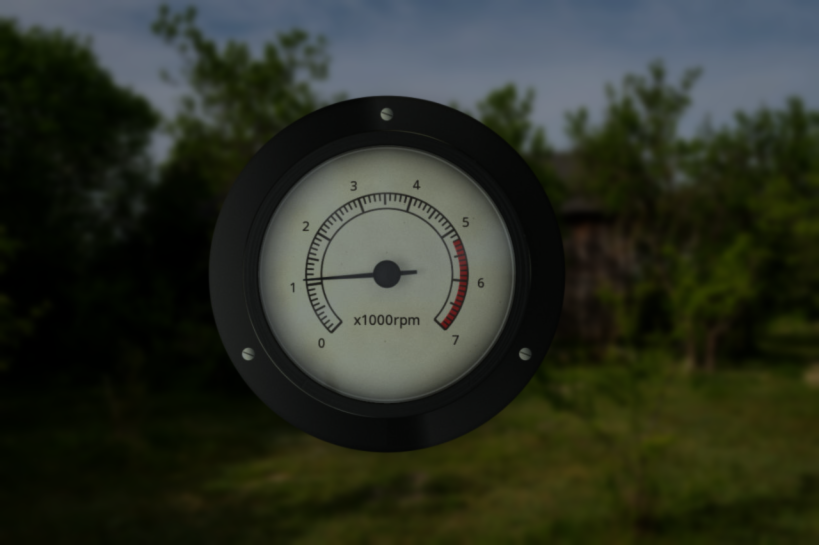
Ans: rpm 1100
